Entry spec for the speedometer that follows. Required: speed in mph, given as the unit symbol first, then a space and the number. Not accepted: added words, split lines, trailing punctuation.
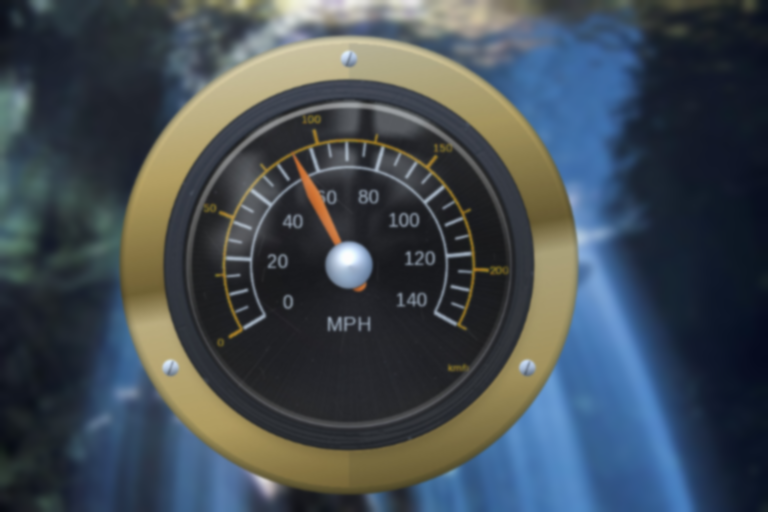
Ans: mph 55
